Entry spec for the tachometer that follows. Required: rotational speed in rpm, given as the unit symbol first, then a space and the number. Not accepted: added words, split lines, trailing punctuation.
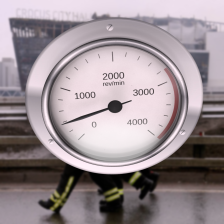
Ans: rpm 400
